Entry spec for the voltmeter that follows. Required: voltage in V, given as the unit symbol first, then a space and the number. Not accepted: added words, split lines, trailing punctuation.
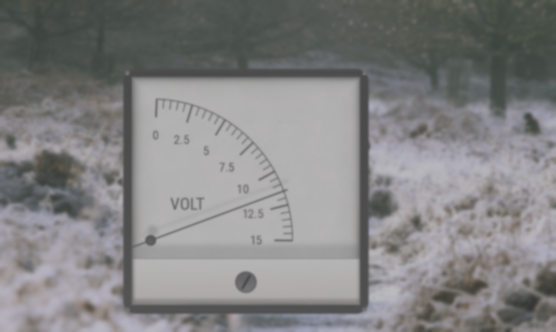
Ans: V 11.5
